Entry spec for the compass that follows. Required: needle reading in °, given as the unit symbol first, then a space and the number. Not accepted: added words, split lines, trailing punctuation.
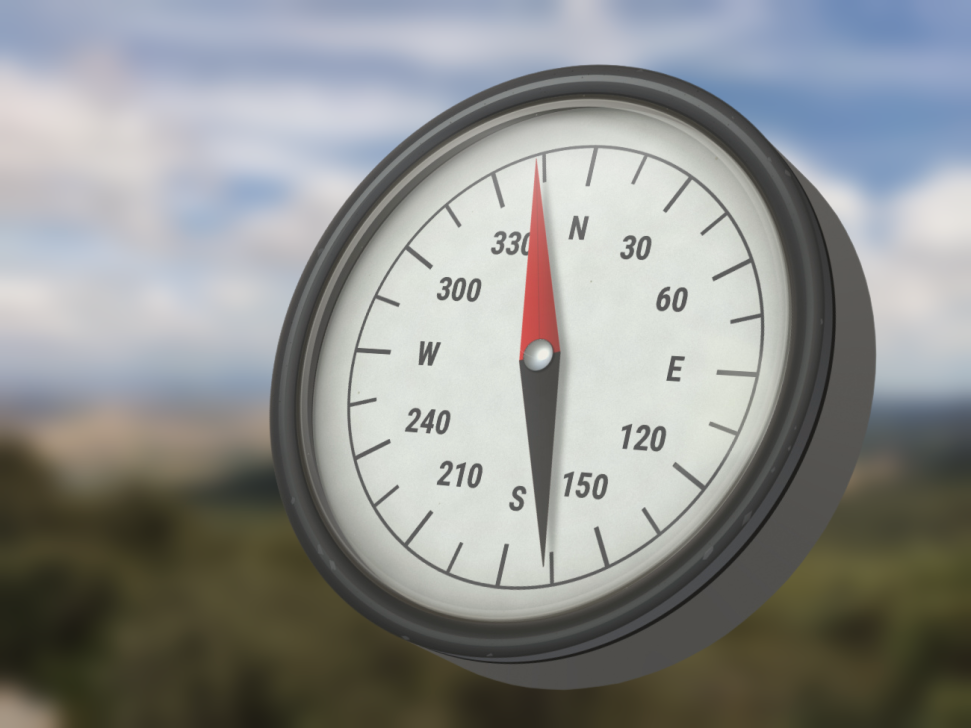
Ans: ° 345
